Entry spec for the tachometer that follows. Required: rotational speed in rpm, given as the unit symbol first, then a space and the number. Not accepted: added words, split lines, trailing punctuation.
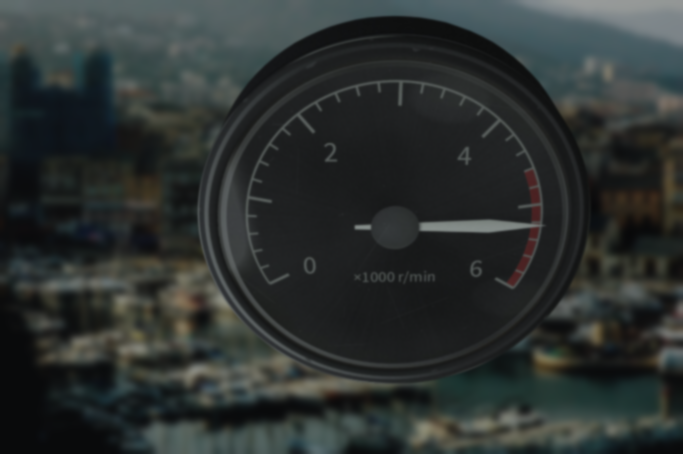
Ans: rpm 5200
